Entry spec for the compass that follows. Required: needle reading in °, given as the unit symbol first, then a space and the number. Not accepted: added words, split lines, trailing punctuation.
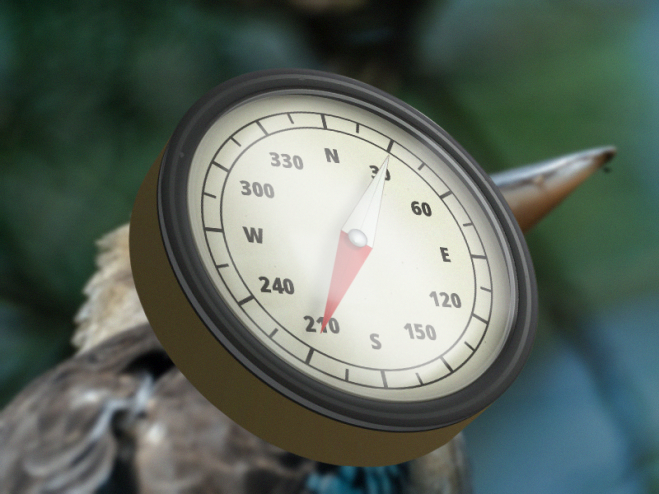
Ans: ° 210
